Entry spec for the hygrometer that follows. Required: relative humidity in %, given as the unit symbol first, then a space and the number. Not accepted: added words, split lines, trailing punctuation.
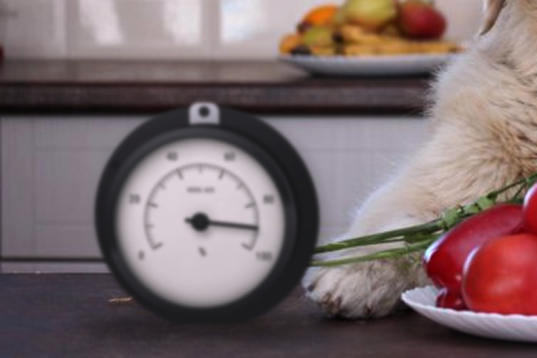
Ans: % 90
